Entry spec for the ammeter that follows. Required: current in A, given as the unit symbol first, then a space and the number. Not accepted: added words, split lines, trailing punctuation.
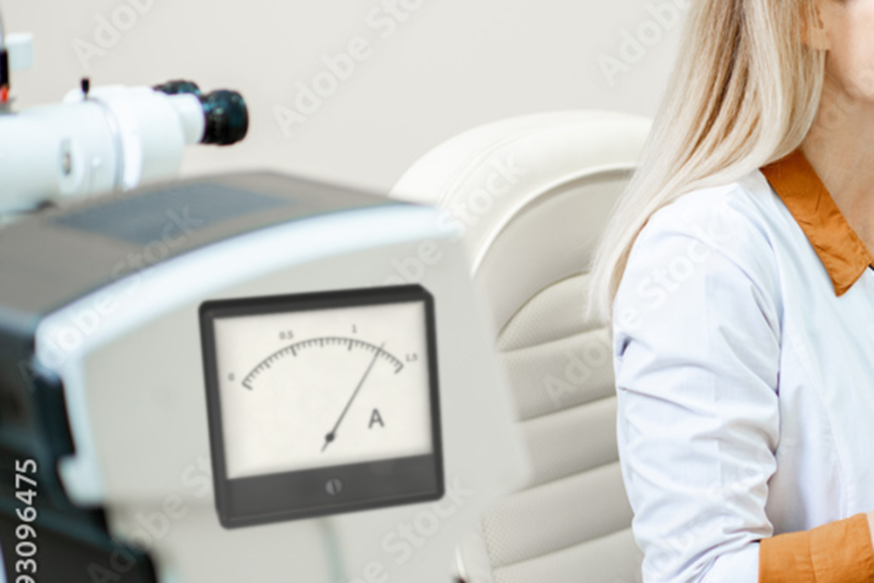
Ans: A 1.25
